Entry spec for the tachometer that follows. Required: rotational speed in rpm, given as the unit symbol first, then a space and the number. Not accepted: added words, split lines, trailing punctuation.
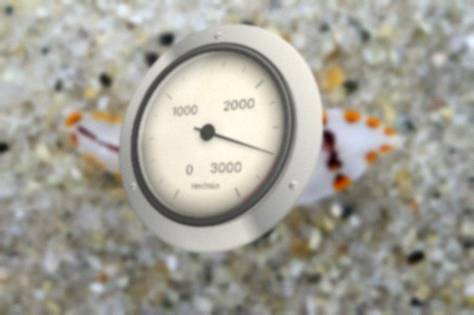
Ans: rpm 2600
